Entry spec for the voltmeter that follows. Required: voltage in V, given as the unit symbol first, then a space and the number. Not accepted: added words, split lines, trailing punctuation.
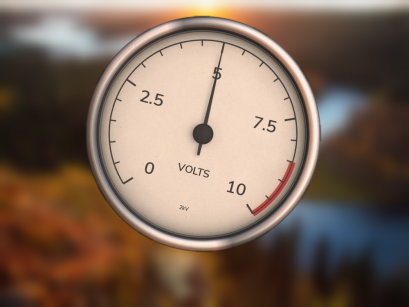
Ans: V 5
